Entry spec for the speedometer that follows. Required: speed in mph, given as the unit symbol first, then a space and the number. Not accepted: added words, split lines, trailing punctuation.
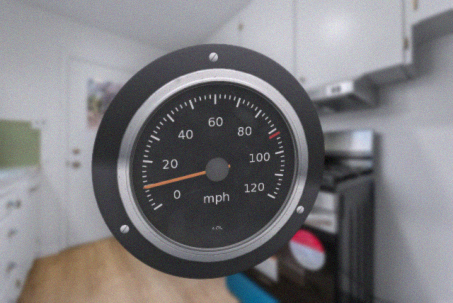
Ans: mph 10
